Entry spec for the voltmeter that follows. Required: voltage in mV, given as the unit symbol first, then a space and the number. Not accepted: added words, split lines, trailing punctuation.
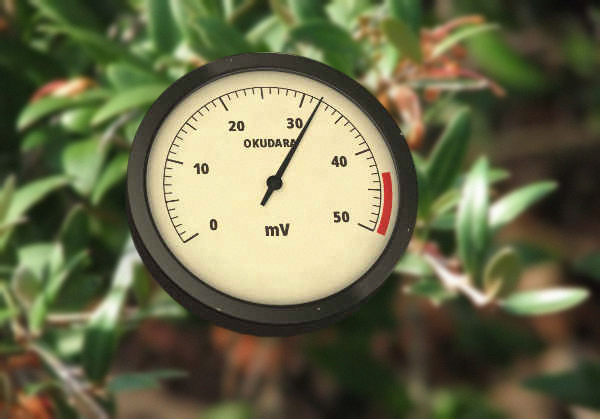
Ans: mV 32
